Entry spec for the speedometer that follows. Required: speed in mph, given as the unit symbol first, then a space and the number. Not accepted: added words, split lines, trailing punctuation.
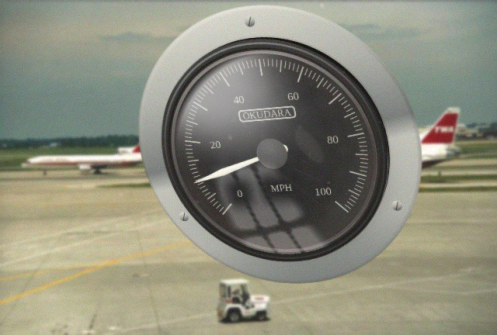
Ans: mph 10
